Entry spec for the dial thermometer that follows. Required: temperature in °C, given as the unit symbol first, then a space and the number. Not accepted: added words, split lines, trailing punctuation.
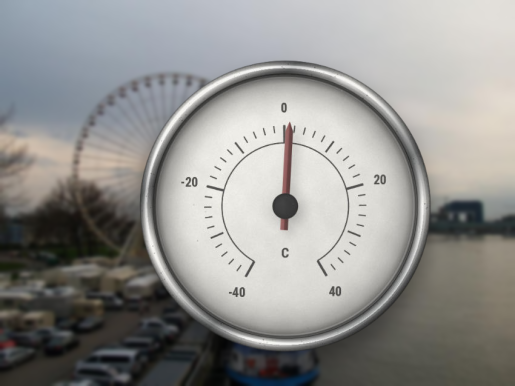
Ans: °C 1
